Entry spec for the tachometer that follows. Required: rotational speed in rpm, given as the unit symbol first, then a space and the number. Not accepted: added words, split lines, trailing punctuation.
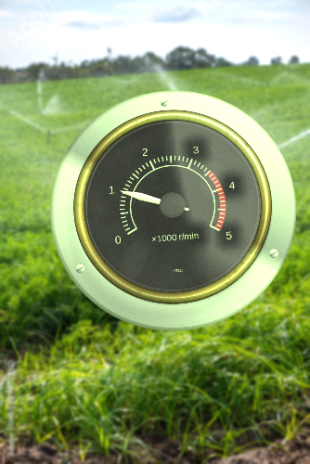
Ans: rpm 1000
